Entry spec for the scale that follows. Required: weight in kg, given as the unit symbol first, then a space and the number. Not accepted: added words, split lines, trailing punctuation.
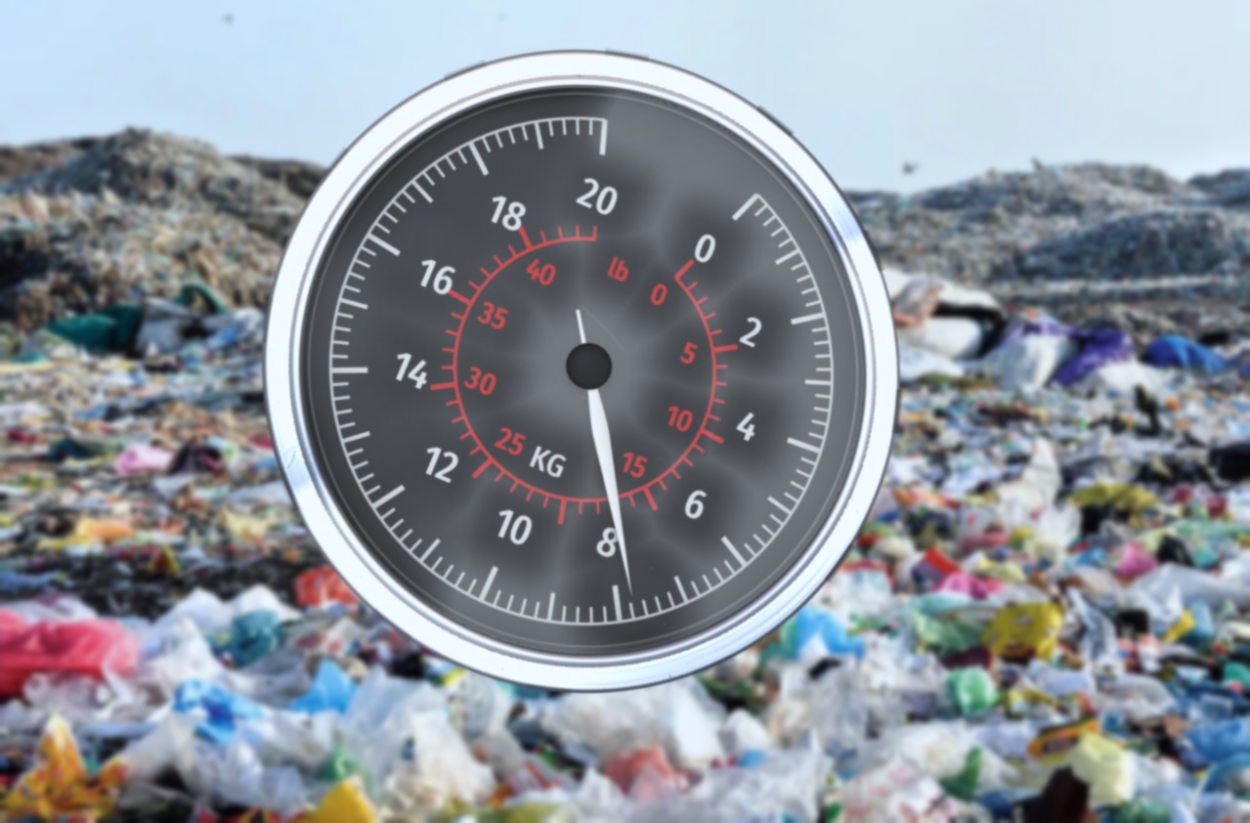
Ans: kg 7.8
